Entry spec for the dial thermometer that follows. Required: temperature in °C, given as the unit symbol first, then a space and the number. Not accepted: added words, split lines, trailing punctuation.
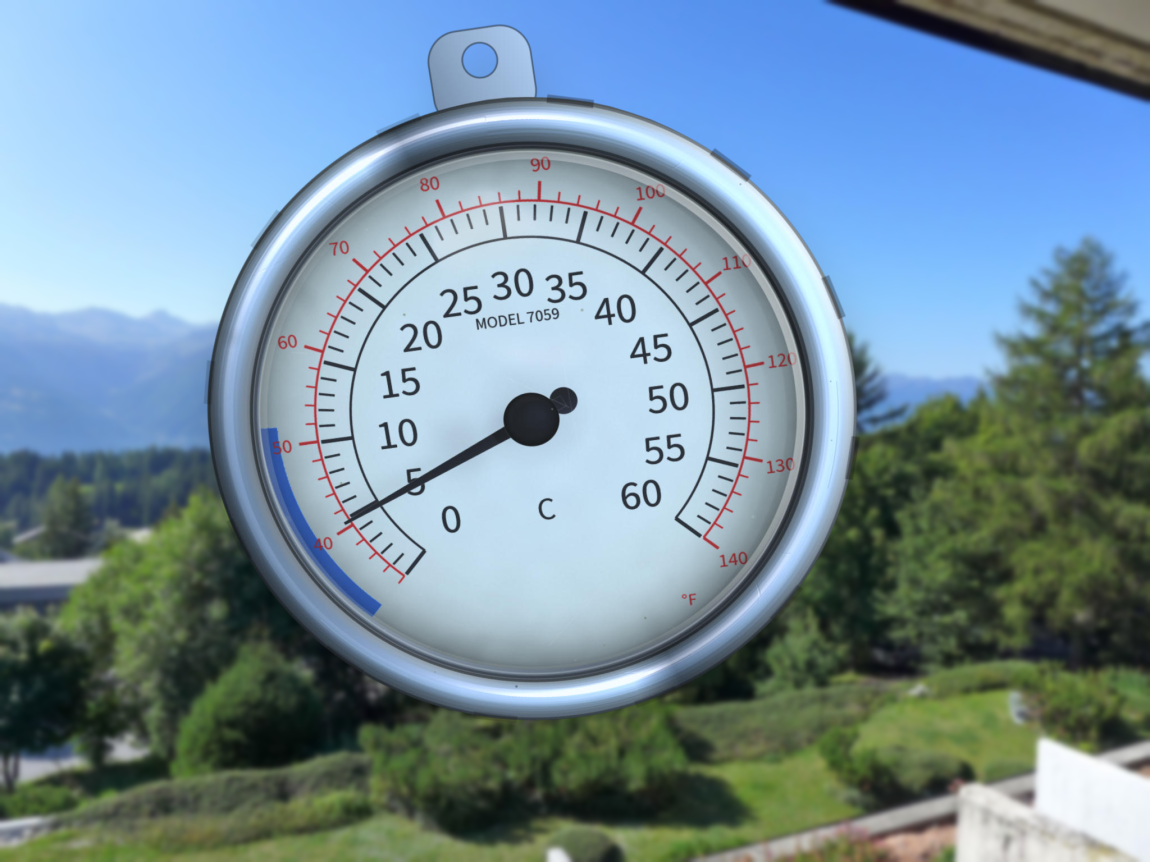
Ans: °C 5
